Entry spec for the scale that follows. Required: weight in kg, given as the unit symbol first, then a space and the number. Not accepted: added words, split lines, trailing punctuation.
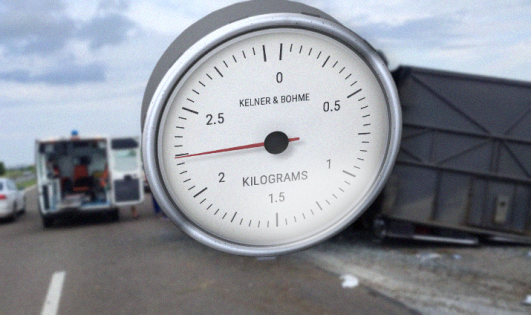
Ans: kg 2.25
